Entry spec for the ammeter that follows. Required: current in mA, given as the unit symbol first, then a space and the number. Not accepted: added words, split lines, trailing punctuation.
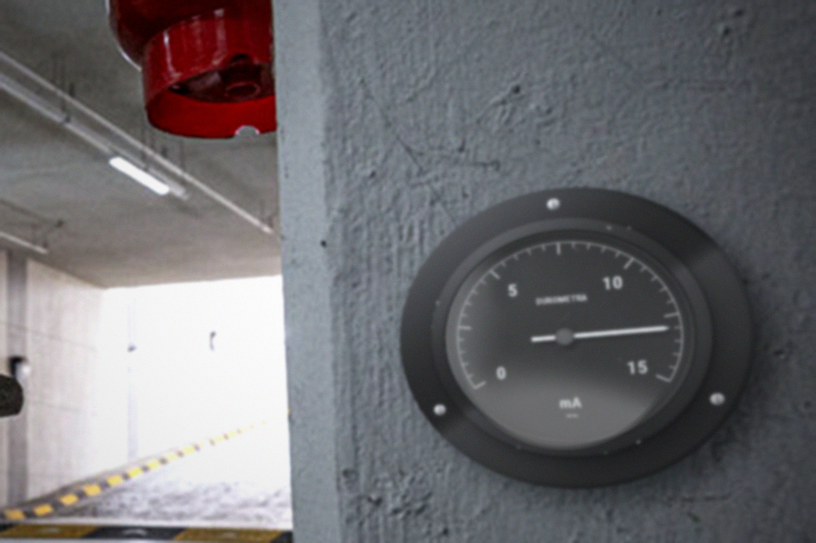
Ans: mA 13
